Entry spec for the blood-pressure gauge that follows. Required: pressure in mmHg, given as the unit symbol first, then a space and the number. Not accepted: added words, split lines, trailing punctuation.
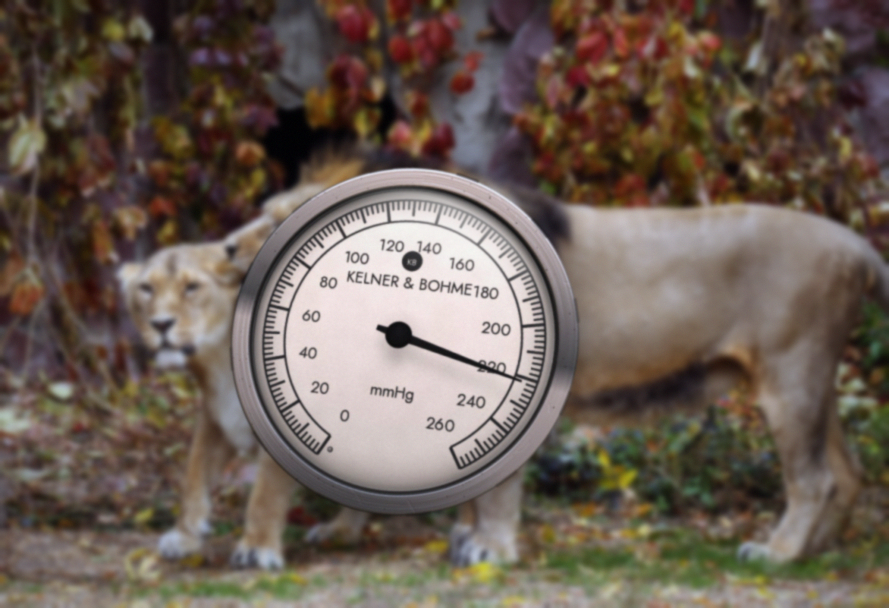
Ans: mmHg 222
